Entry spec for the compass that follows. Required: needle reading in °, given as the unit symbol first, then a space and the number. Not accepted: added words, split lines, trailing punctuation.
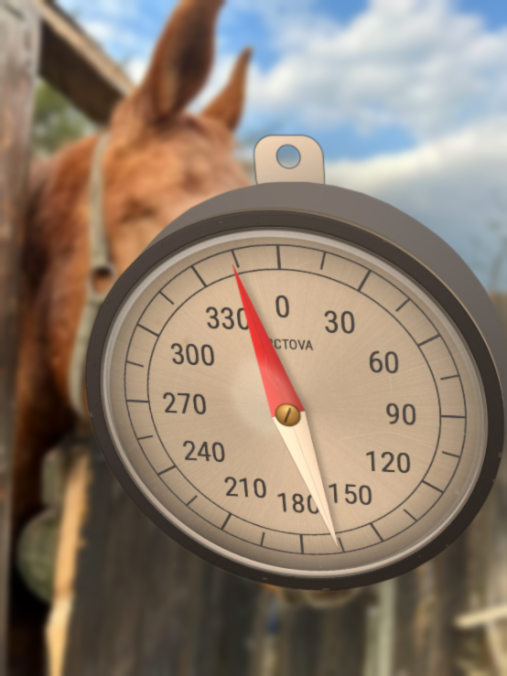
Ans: ° 345
